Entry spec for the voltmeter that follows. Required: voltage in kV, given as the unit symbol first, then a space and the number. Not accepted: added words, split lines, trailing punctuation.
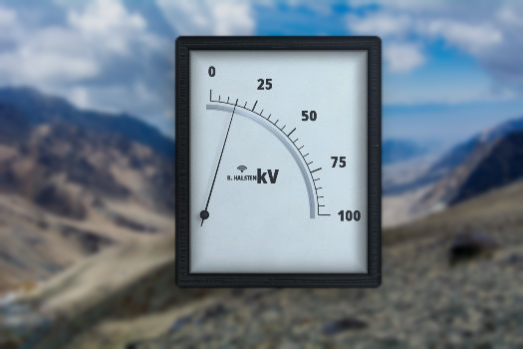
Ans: kV 15
